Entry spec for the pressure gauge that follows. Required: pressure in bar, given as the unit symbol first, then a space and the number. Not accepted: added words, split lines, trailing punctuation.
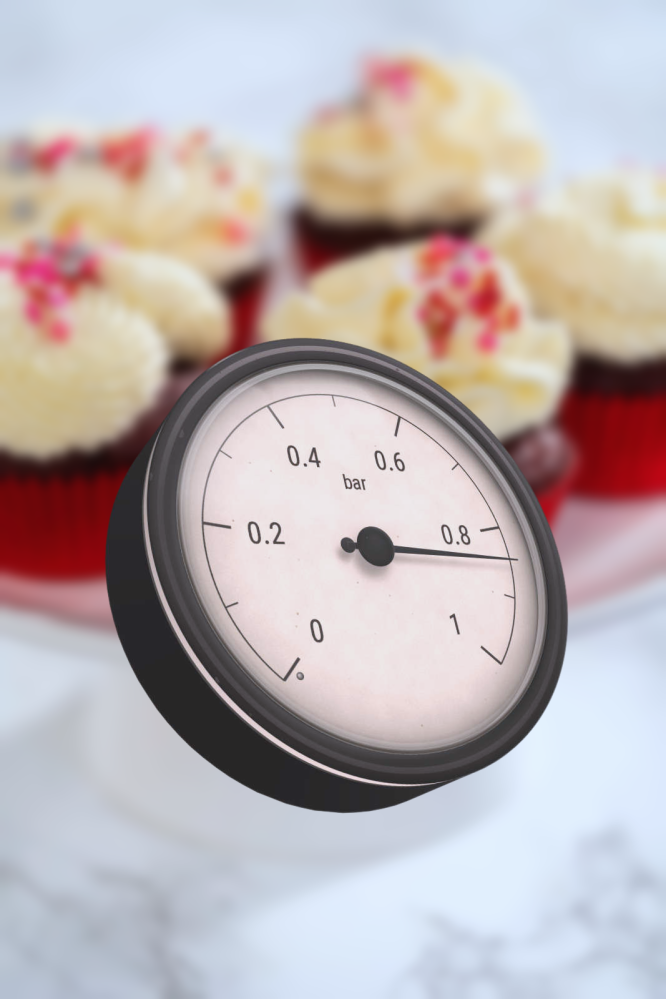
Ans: bar 0.85
